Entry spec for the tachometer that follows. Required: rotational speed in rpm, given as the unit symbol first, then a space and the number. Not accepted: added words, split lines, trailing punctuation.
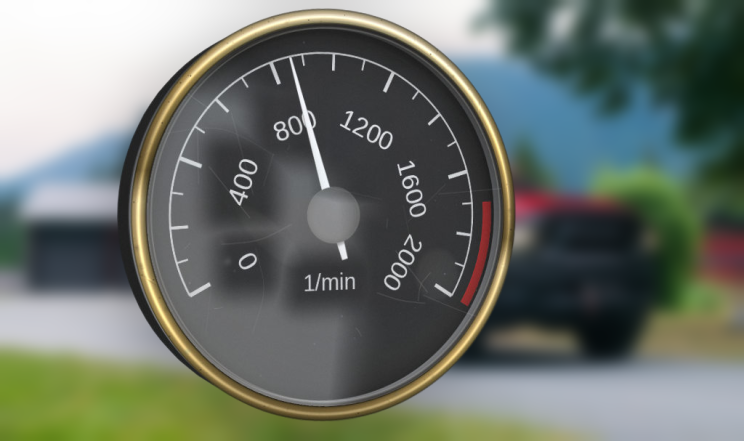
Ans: rpm 850
